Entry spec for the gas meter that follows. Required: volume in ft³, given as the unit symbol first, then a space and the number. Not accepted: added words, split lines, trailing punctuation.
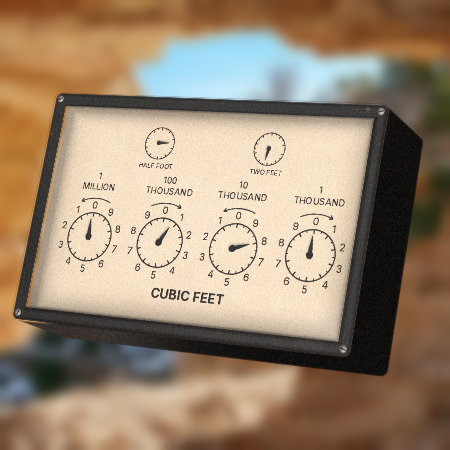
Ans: ft³ 8000
